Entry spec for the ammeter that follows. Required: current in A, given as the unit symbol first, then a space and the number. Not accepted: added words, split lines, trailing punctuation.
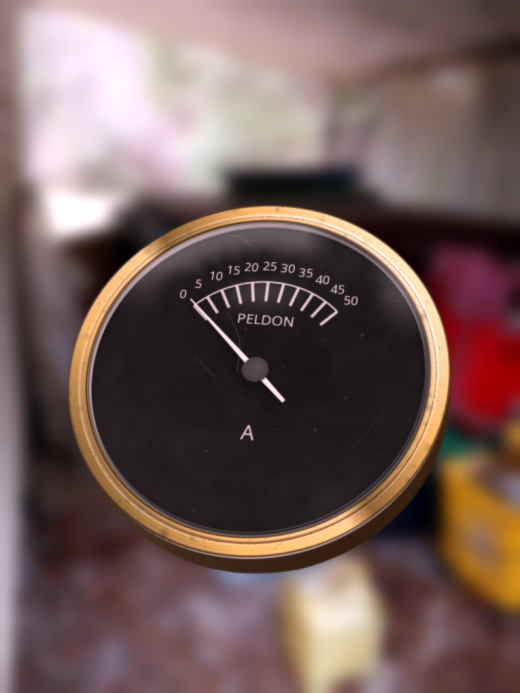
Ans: A 0
